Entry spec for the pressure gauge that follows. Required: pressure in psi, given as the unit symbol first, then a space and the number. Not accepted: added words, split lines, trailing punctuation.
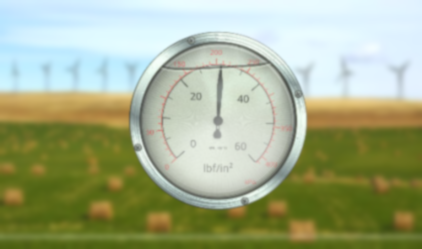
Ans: psi 30
